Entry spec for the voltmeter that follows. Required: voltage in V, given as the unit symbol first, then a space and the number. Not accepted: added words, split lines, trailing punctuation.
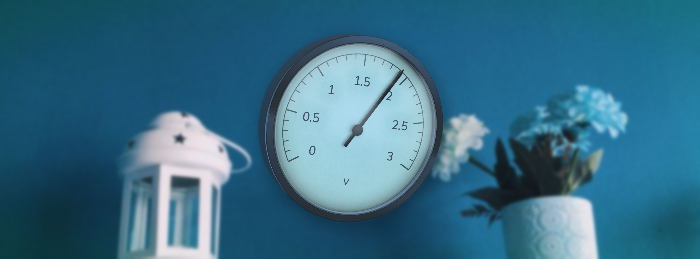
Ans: V 1.9
